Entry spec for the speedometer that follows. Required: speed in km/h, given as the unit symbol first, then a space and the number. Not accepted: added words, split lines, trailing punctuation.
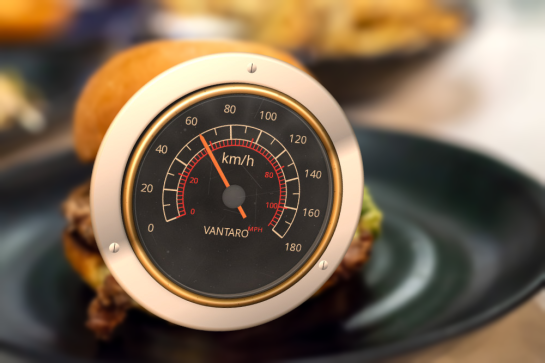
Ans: km/h 60
